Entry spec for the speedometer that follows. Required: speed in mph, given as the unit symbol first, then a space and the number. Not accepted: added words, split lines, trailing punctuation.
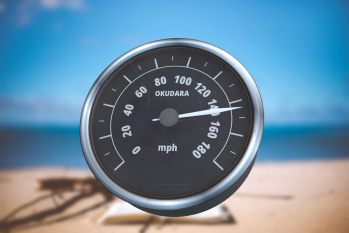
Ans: mph 145
